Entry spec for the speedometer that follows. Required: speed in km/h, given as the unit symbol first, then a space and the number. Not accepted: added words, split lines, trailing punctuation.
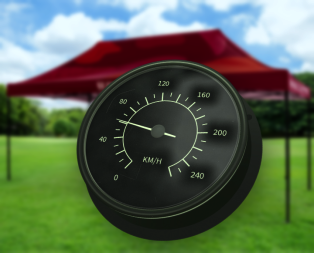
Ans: km/h 60
